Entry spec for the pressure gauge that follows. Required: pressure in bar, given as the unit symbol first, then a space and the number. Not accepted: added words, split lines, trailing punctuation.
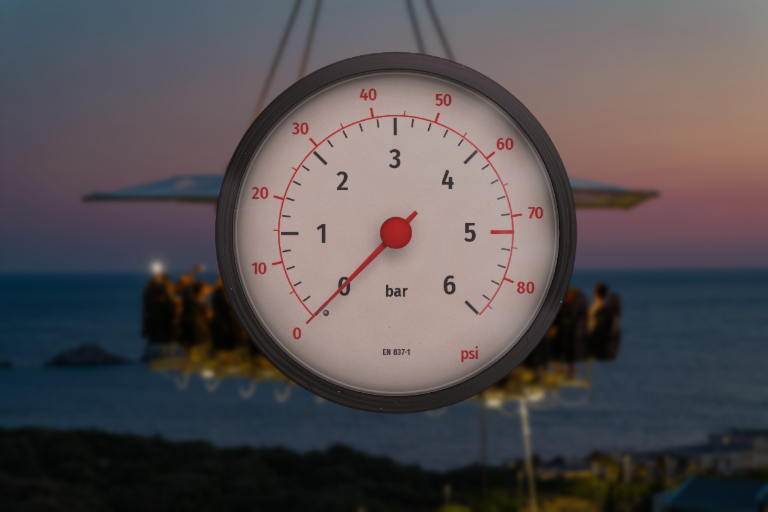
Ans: bar 0
